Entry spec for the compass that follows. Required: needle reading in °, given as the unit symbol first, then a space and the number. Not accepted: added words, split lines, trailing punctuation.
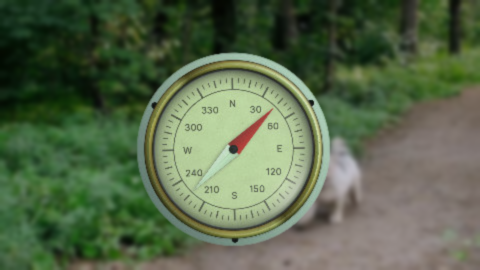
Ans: ° 45
